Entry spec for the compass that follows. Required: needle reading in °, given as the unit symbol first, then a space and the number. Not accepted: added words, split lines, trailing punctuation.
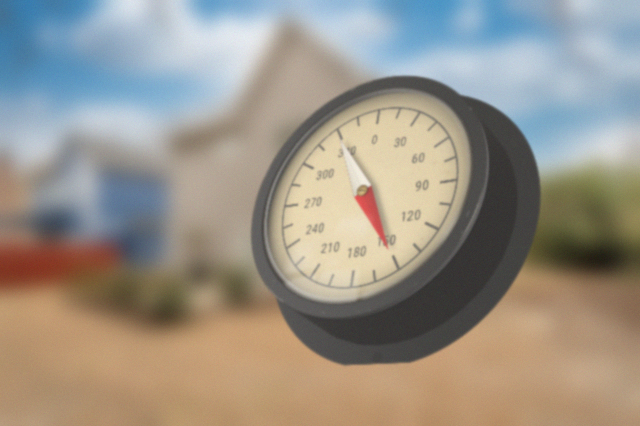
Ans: ° 150
